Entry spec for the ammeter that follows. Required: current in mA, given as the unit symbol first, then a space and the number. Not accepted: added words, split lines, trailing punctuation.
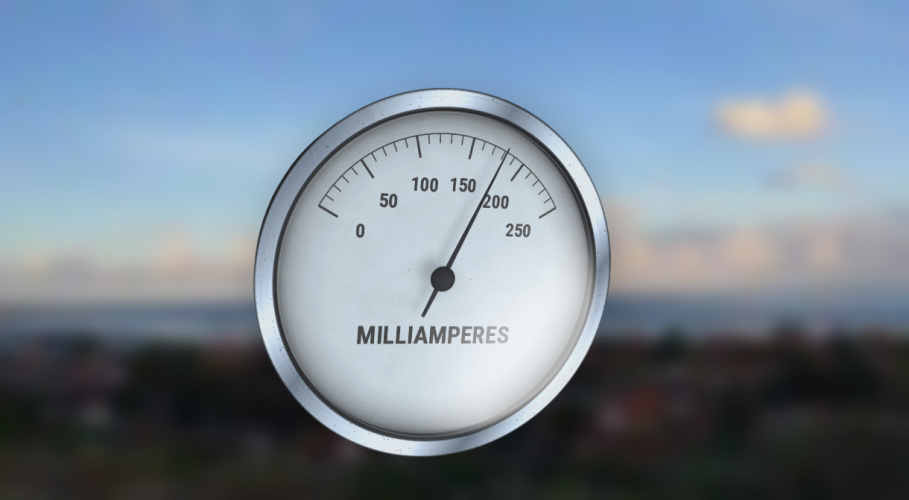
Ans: mA 180
